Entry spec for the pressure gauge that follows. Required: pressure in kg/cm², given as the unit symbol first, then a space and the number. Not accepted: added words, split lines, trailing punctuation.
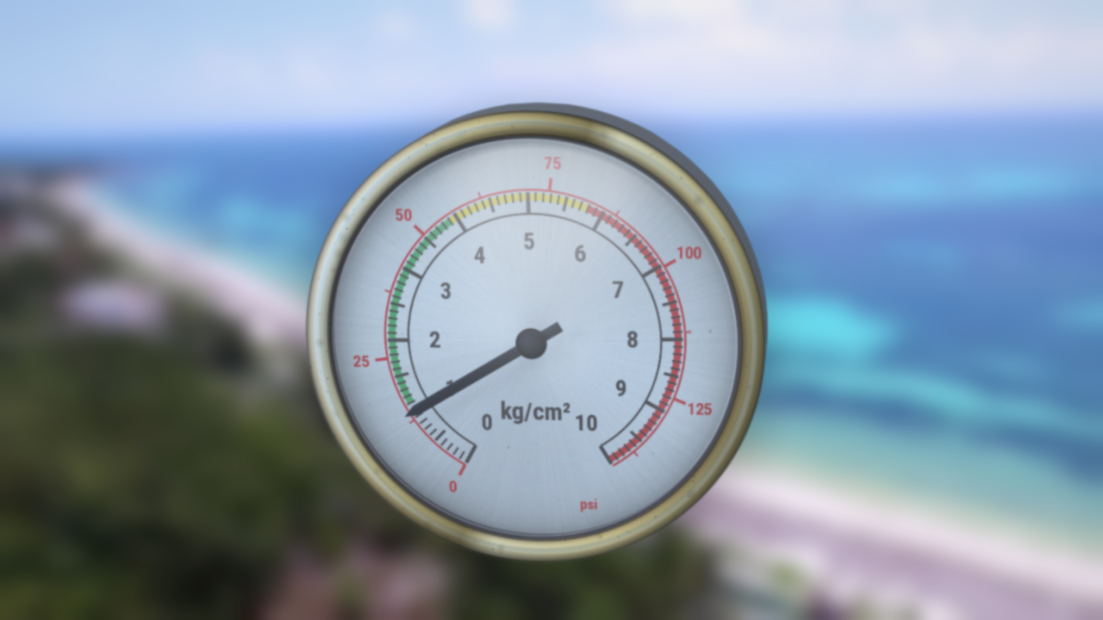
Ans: kg/cm² 1
